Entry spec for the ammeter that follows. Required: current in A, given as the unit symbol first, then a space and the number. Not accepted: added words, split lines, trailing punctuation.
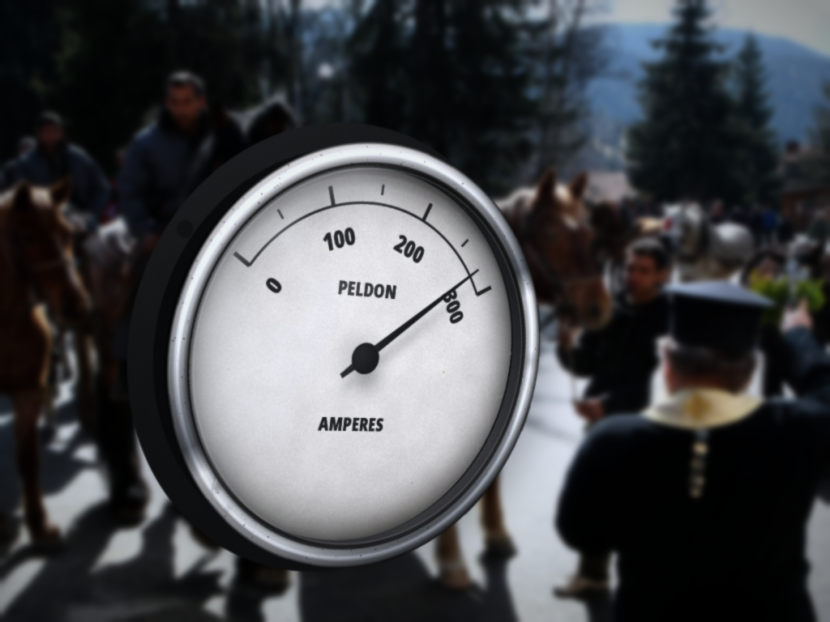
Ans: A 275
